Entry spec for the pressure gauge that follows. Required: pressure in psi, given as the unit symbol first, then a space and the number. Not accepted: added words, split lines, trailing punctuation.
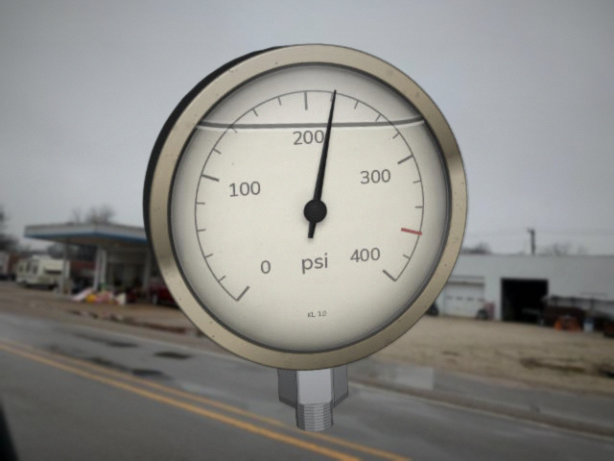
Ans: psi 220
